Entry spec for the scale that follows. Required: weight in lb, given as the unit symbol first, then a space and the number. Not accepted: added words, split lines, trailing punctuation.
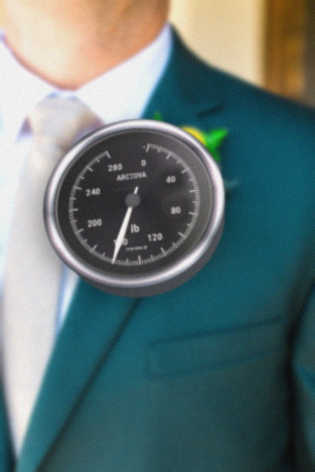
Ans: lb 160
